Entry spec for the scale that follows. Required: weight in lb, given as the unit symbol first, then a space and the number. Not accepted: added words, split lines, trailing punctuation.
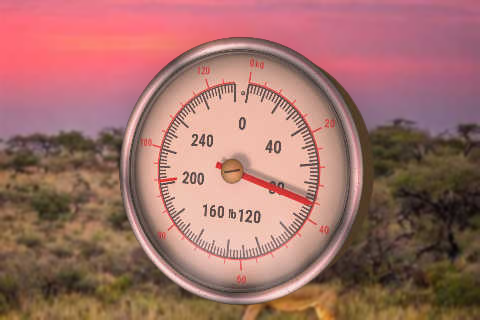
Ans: lb 80
